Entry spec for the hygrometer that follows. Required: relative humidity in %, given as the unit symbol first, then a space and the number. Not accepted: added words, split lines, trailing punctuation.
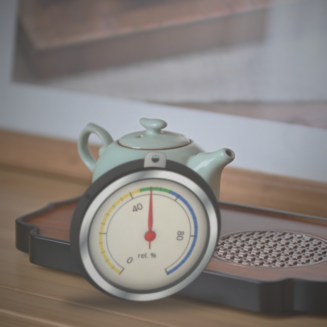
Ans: % 48
